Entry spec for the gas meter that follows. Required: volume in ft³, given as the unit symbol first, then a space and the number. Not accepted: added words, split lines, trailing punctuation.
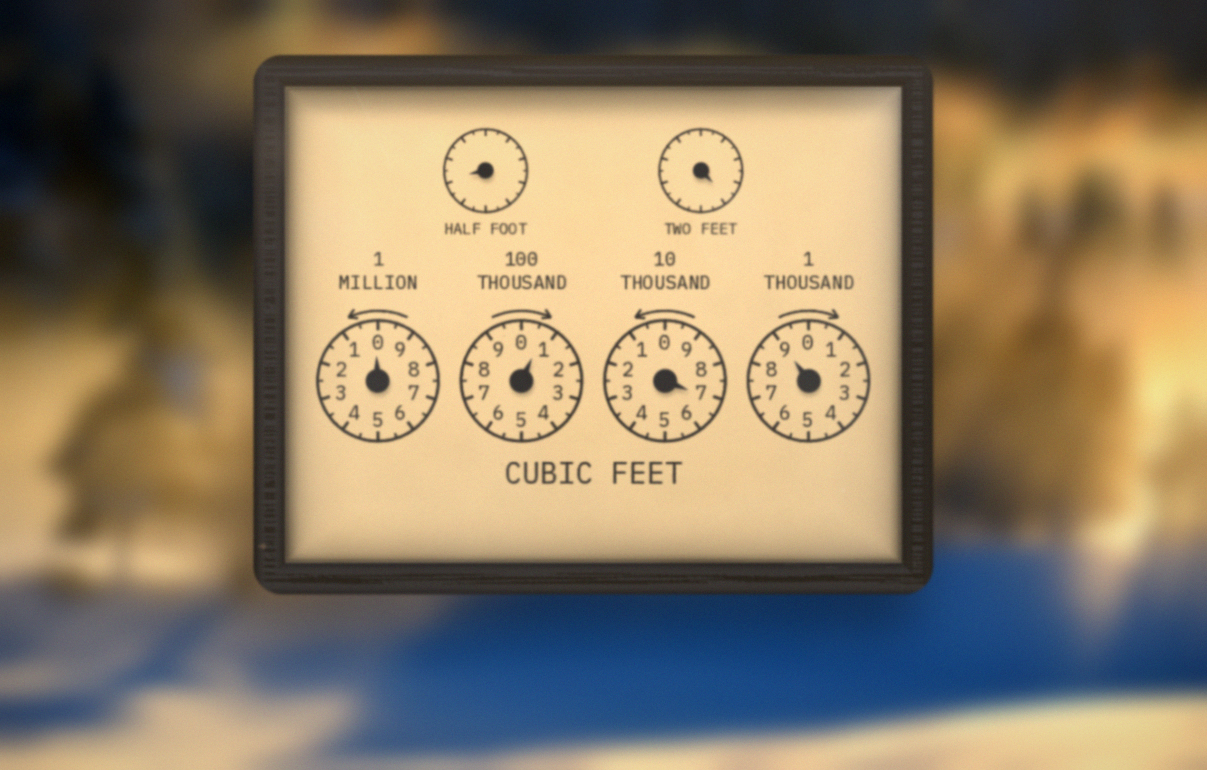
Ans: ft³ 6900
